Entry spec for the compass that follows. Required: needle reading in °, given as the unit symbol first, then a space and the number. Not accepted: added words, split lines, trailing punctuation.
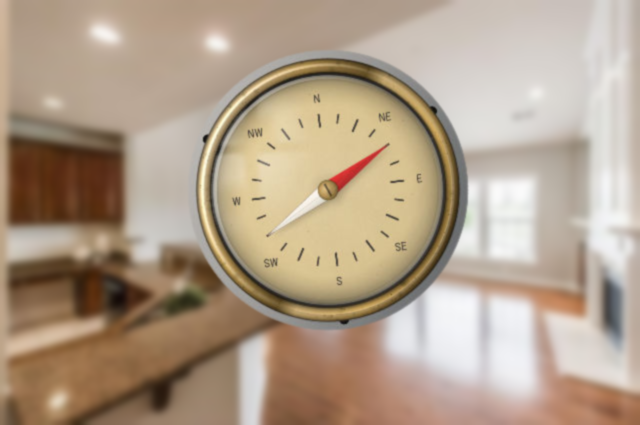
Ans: ° 60
